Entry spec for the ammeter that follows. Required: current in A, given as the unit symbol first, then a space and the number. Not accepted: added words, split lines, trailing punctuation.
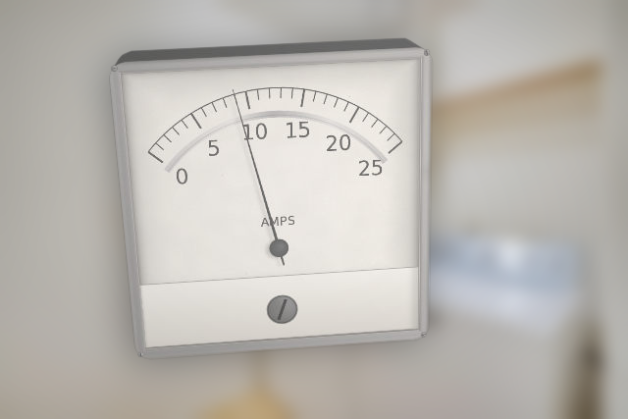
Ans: A 9
